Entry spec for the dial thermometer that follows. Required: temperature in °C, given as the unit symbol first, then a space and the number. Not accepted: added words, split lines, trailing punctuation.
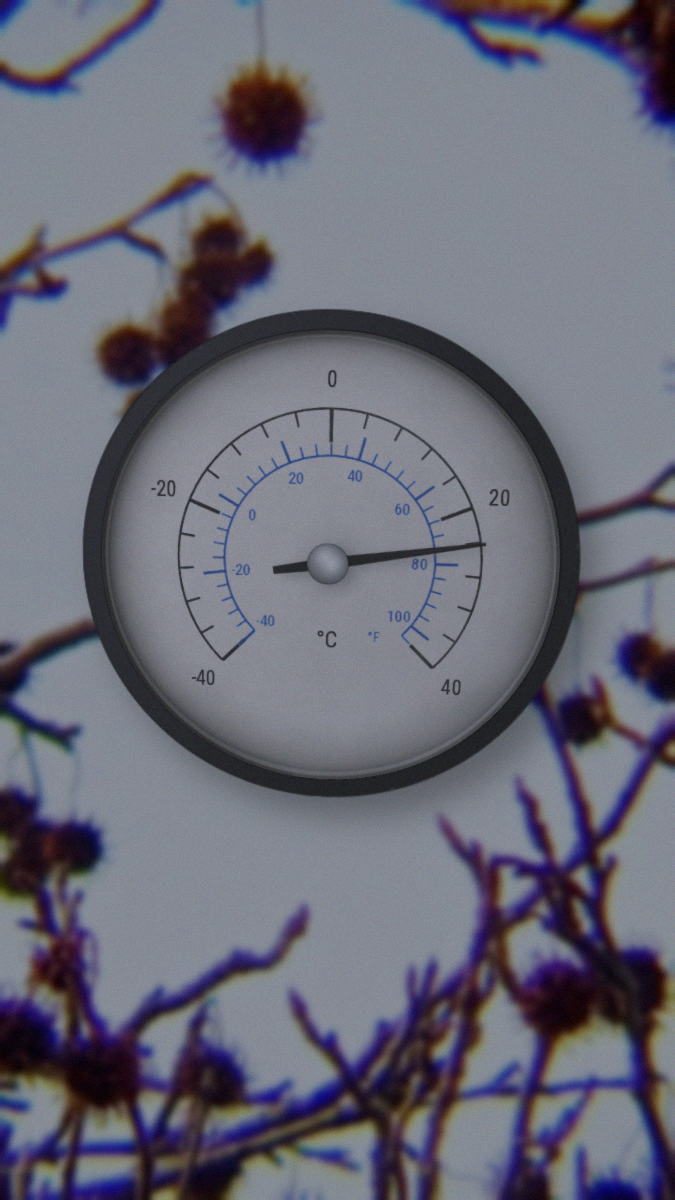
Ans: °C 24
